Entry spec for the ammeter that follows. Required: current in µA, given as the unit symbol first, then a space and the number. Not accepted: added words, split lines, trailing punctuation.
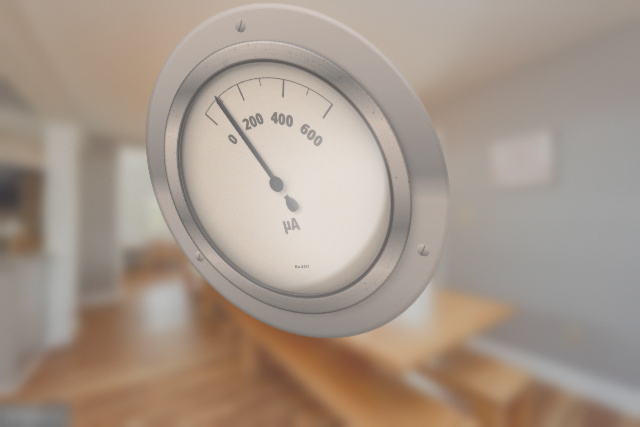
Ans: µA 100
